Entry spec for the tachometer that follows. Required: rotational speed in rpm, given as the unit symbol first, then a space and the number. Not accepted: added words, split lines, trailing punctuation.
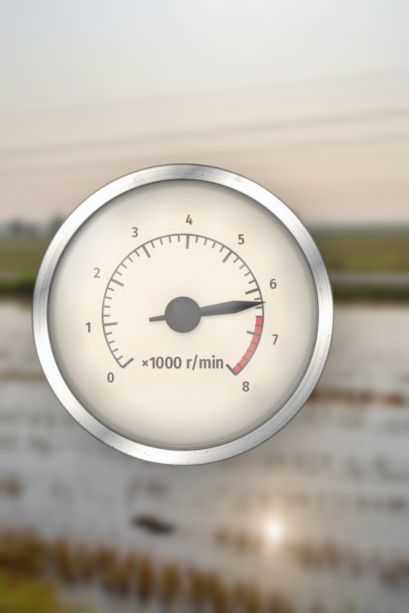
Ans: rpm 6300
